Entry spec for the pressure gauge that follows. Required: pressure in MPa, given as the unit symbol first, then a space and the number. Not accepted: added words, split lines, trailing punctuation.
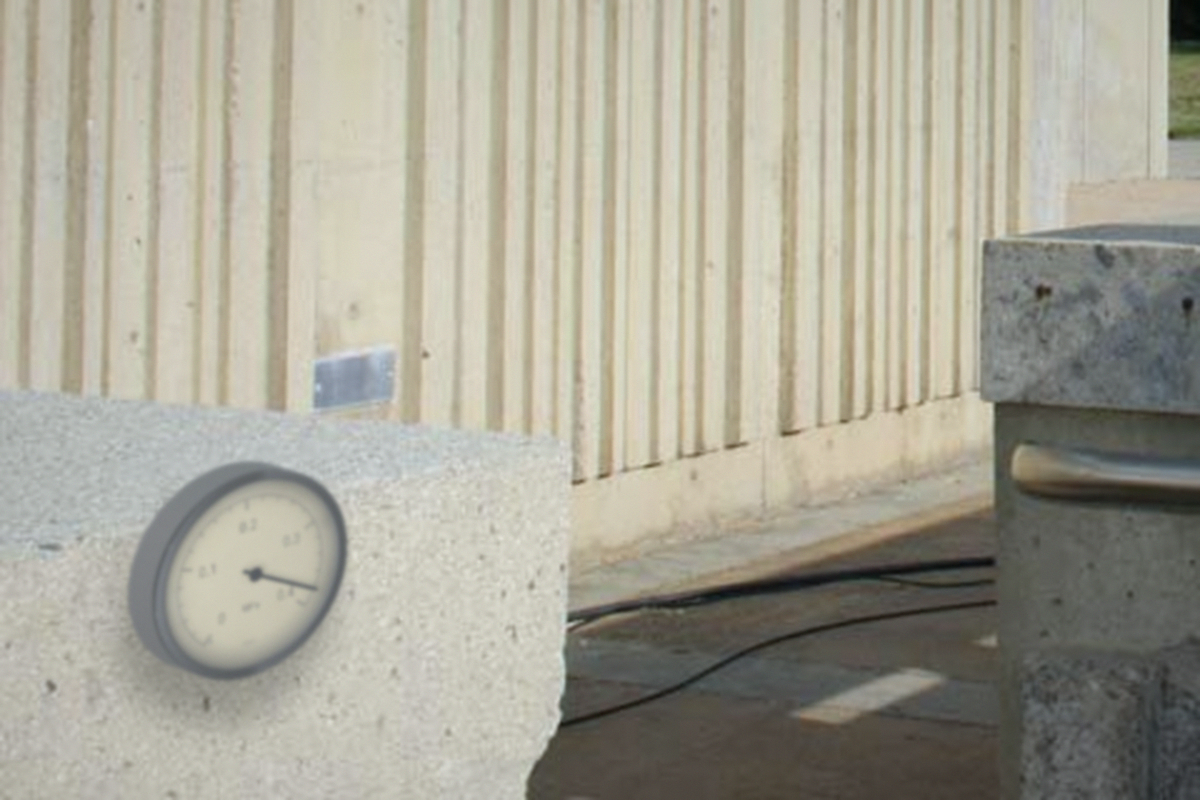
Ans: MPa 0.38
